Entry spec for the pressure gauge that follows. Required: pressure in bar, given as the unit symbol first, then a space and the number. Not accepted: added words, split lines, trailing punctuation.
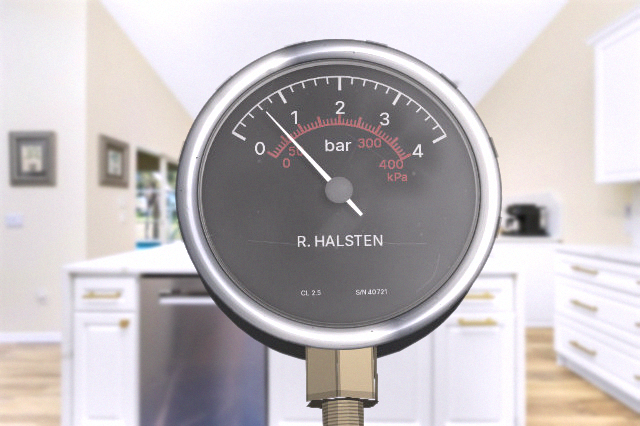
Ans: bar 0.6
